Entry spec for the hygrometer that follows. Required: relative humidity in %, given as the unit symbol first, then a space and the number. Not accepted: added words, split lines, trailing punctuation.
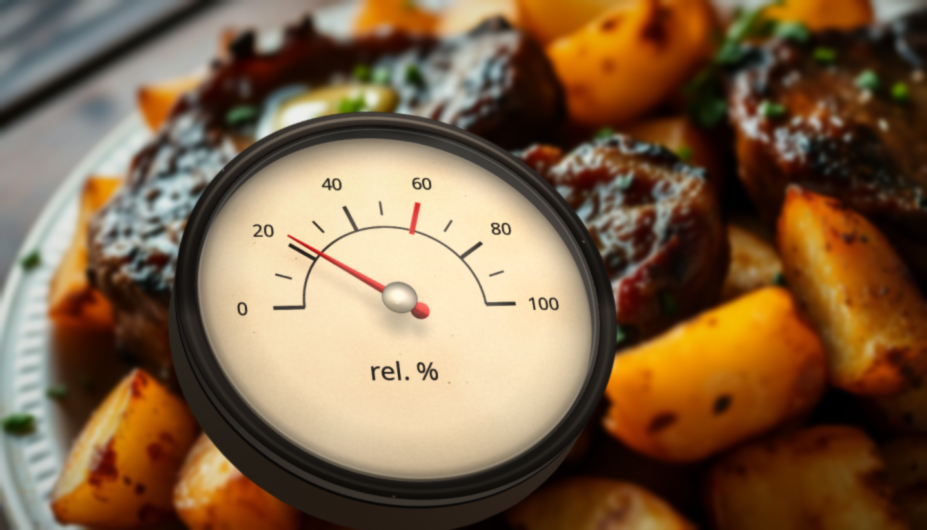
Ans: % 20
